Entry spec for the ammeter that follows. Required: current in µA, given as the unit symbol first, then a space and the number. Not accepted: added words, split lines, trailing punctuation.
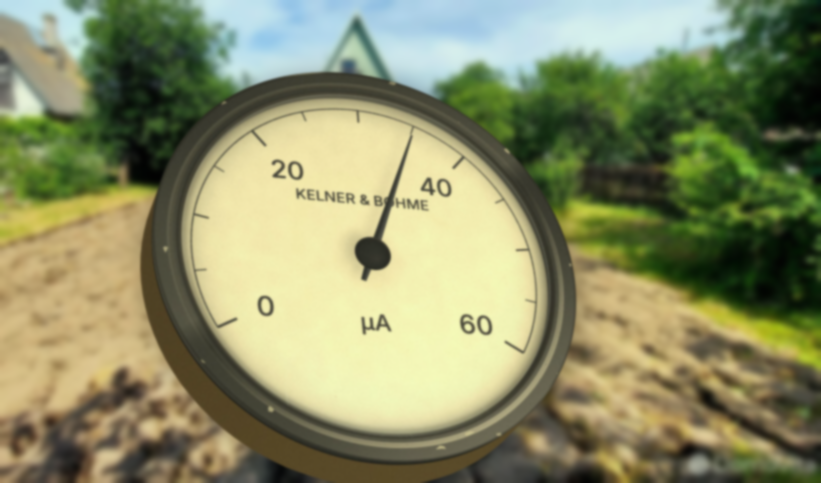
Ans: µA 35
